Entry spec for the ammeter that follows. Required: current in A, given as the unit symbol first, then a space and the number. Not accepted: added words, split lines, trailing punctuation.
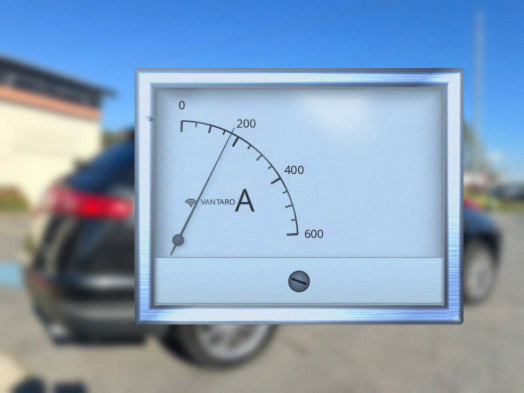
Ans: A 175
